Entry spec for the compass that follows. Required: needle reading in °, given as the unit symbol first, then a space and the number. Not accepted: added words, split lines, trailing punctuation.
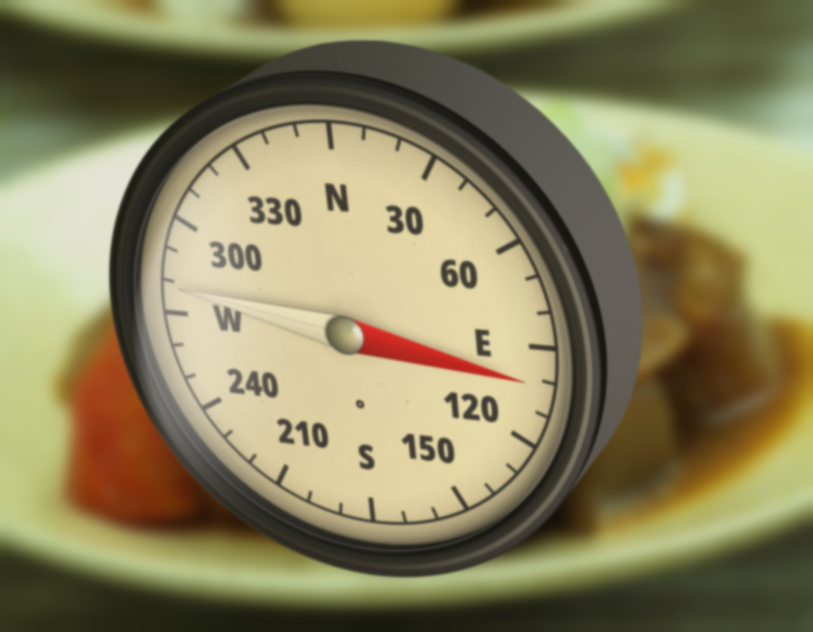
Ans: ° 100
